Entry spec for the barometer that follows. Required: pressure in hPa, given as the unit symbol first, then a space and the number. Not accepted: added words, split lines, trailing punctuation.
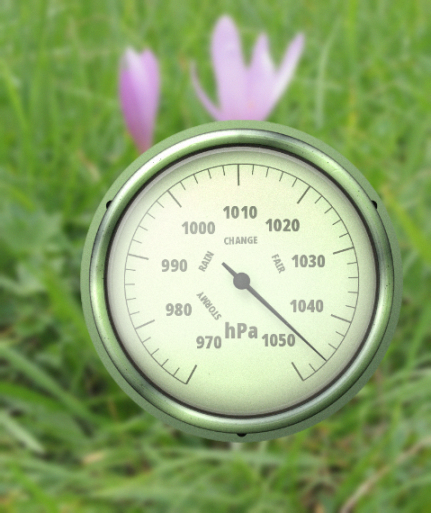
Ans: hPa 1046
